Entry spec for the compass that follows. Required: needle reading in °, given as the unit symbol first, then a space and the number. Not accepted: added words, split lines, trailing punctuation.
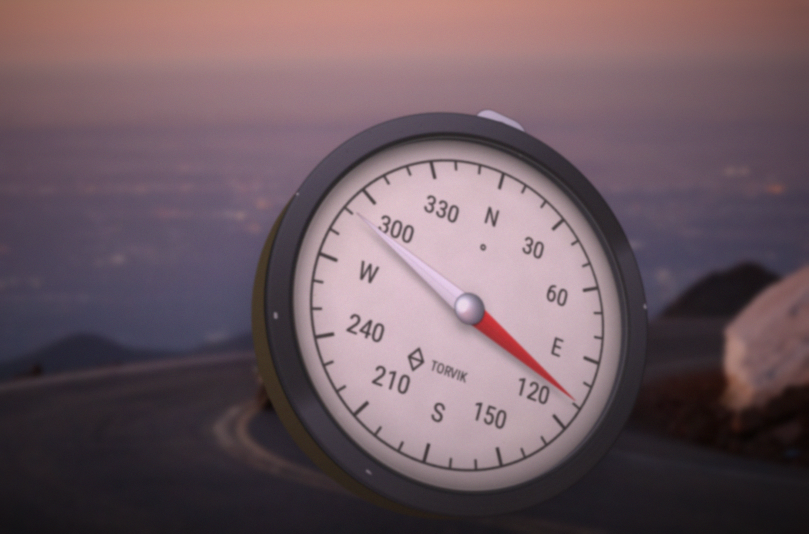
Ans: ° 110
